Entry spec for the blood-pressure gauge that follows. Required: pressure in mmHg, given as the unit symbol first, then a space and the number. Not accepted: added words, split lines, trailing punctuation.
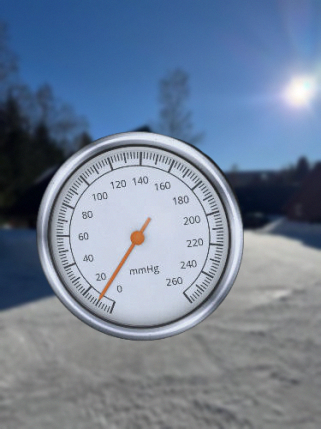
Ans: mmHg 10
